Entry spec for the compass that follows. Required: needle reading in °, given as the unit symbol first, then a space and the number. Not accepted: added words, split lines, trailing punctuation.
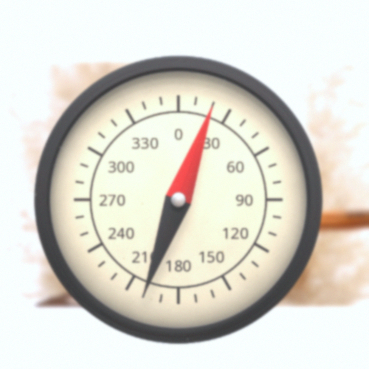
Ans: ° 20
